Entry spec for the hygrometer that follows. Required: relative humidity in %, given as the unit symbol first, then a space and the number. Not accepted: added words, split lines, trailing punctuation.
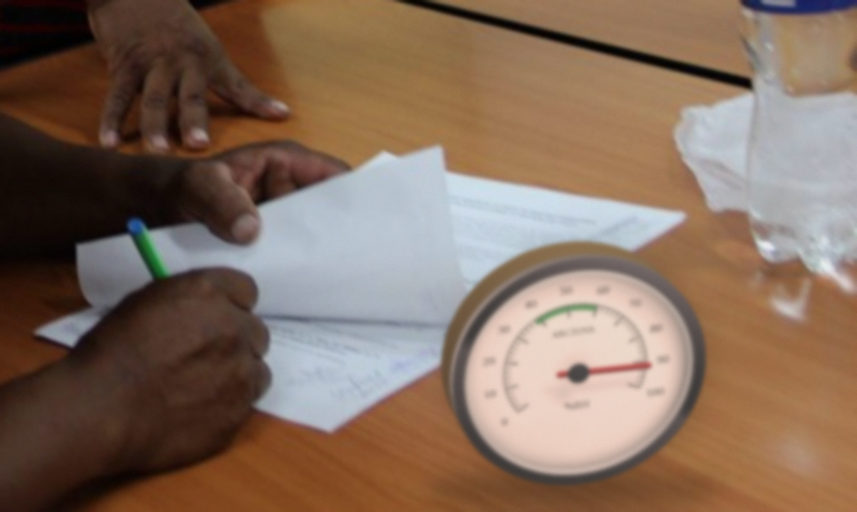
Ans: % 90
